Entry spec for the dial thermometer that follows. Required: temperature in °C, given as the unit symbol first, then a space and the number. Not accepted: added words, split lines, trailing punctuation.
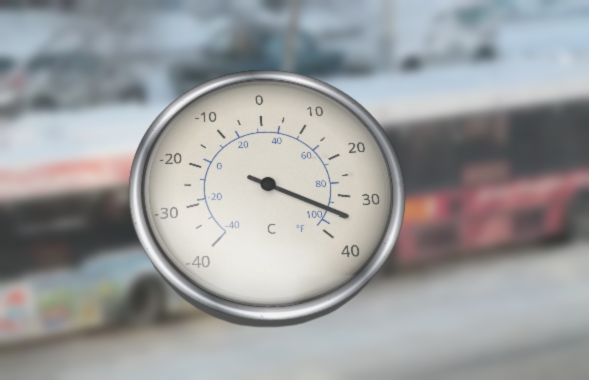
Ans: °C 35
